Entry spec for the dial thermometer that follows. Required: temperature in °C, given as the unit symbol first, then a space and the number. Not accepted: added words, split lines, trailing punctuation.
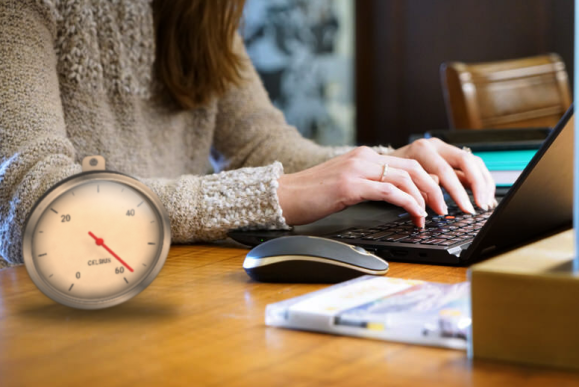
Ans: °C 57.5
